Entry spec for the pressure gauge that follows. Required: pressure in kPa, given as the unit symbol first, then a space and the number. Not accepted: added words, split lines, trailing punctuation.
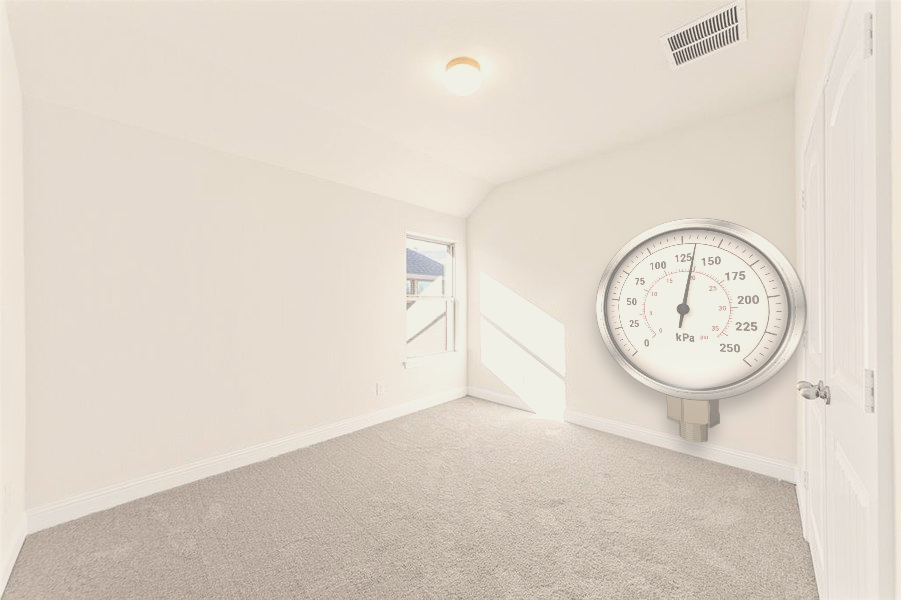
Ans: kPa 135
